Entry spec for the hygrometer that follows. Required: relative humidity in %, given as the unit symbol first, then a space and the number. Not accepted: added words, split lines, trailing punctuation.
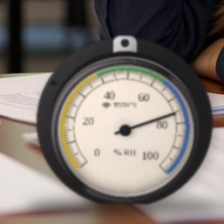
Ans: % 75
